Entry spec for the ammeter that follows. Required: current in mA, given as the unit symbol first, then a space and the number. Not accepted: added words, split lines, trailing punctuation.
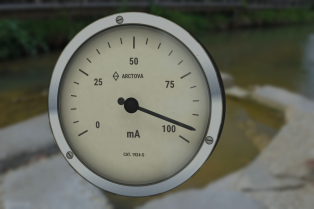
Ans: mA 95
